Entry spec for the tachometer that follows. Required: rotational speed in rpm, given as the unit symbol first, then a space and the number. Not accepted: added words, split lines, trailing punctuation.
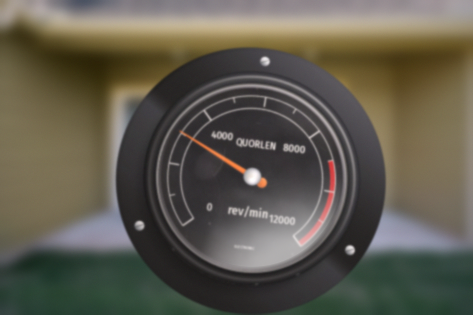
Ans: rpm 3000
